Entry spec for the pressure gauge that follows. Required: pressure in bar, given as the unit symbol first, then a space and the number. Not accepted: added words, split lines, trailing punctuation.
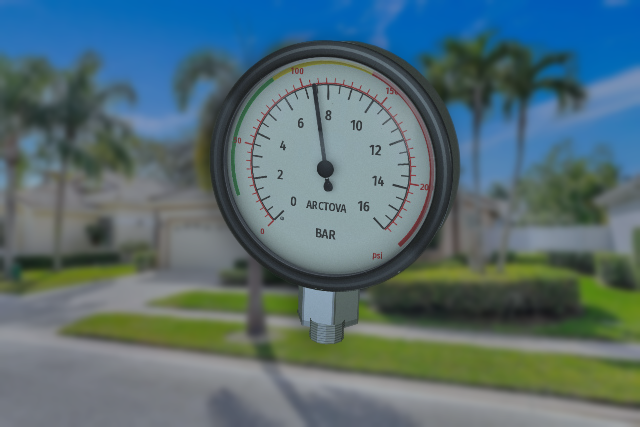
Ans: bar 7.5
